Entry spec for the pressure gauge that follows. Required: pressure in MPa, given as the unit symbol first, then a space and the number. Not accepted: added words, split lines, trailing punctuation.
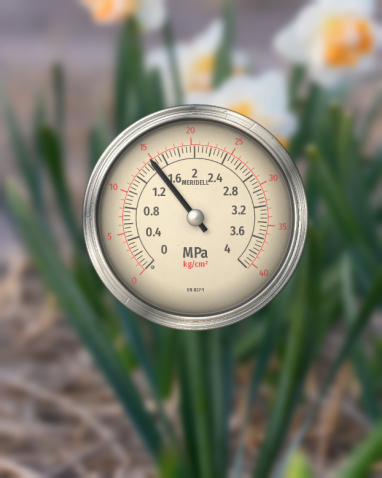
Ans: MPa 1.45
